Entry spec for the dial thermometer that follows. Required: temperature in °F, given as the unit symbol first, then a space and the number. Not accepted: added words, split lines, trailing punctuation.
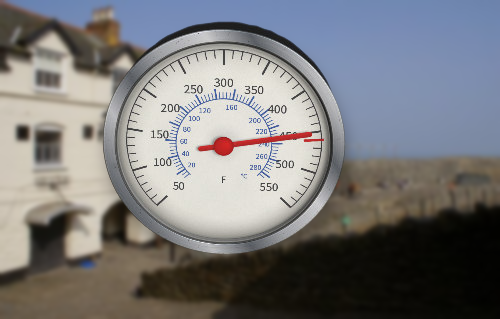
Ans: °F 450
